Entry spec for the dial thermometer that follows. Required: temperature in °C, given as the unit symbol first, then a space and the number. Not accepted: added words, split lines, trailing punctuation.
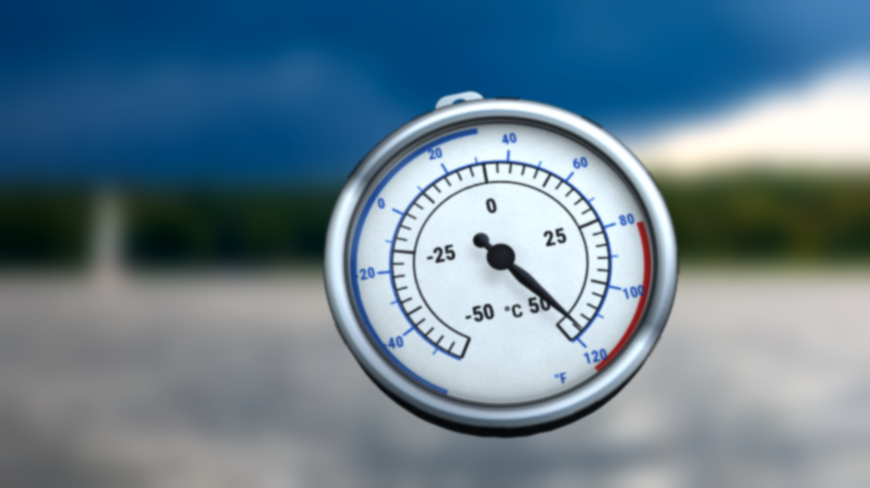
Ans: °C 47.5
